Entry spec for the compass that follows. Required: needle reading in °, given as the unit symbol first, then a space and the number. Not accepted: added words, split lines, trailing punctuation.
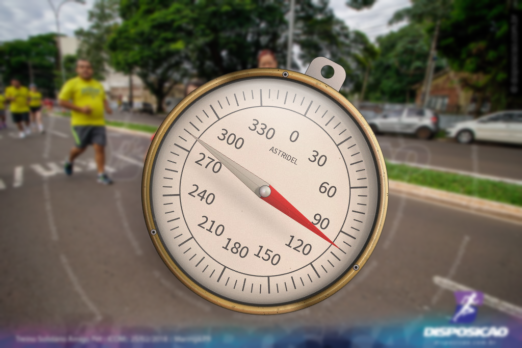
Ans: ° 100
